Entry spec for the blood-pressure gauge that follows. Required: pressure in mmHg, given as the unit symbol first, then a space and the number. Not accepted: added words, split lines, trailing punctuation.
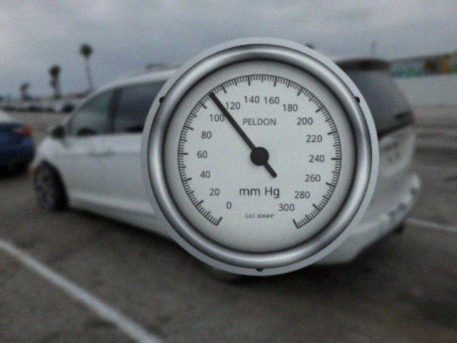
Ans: mmHg 110
